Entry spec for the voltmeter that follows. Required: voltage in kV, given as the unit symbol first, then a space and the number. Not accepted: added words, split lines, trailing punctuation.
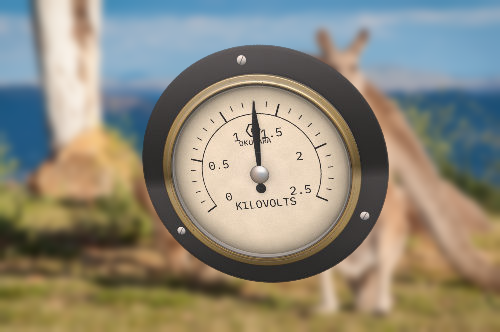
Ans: kV 1.3
